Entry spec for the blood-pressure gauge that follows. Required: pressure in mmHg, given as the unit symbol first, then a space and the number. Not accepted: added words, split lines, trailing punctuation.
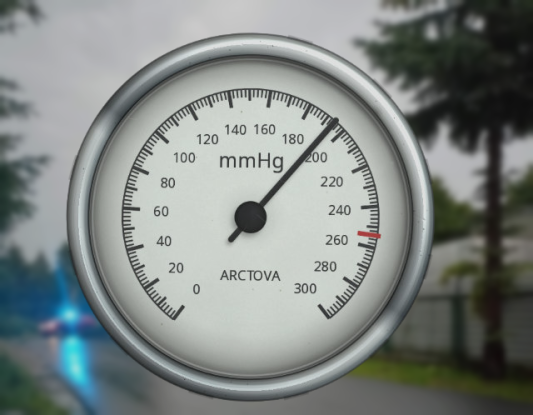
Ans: mmHg 194
